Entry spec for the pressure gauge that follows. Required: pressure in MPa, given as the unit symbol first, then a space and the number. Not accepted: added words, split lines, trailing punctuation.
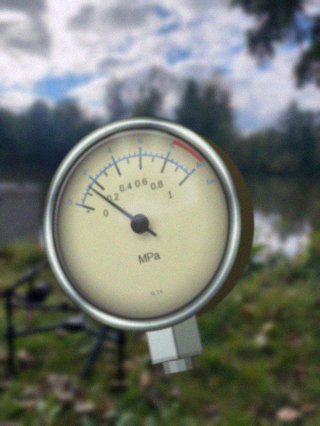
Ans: MPa 0.15
